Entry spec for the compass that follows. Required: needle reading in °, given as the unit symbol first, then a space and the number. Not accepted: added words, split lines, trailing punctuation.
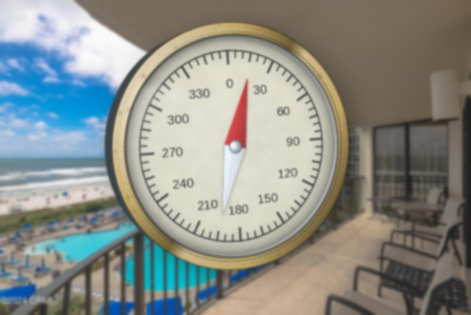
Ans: ° 15
